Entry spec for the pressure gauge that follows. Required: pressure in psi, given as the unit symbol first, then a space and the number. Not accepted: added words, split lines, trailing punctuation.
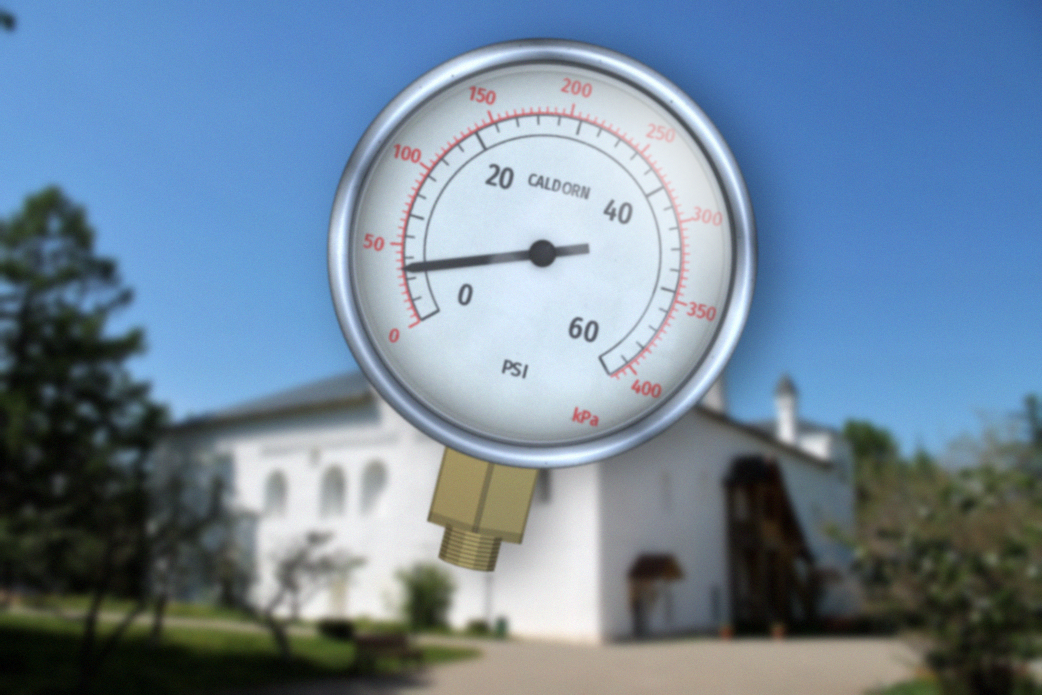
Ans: psi 5
